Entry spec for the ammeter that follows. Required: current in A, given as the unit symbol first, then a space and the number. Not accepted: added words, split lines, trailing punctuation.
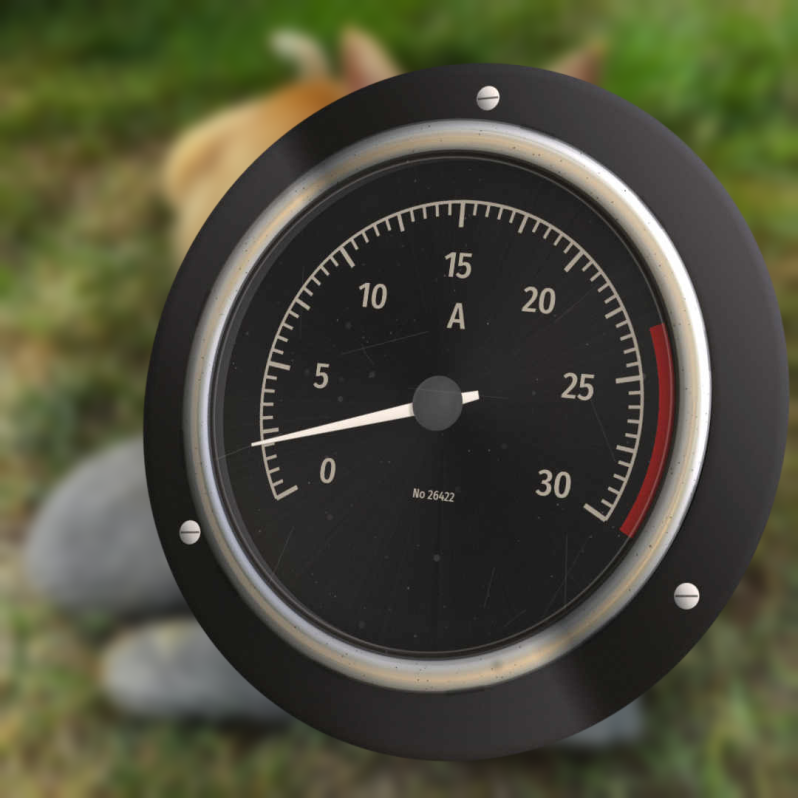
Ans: A 2
